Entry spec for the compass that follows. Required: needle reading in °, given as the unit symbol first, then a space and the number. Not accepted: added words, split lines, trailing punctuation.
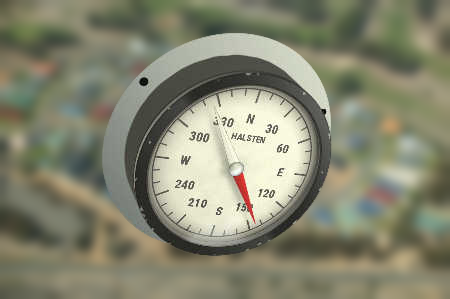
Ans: ° 145
